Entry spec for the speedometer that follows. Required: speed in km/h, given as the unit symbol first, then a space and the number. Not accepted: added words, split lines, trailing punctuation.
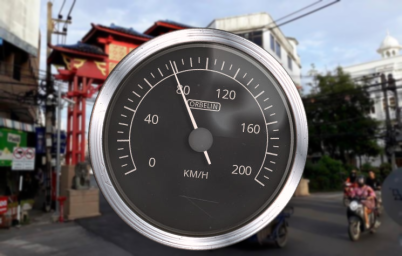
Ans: km/h 77.5
